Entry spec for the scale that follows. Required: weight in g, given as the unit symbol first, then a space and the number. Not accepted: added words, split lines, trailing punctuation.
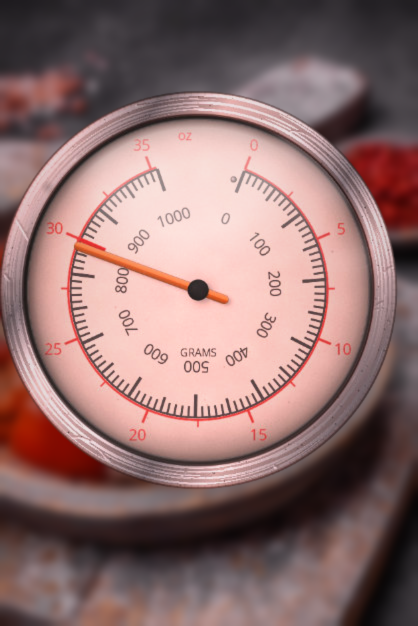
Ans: g 840
